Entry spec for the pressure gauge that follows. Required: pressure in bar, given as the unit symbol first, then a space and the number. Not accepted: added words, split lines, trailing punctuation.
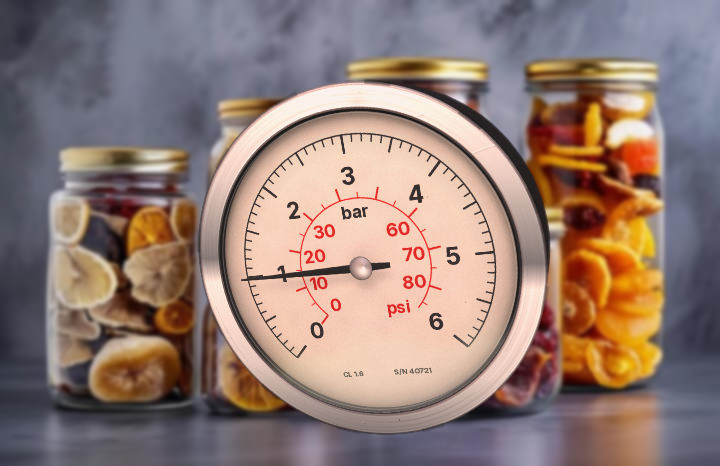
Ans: bar 1
